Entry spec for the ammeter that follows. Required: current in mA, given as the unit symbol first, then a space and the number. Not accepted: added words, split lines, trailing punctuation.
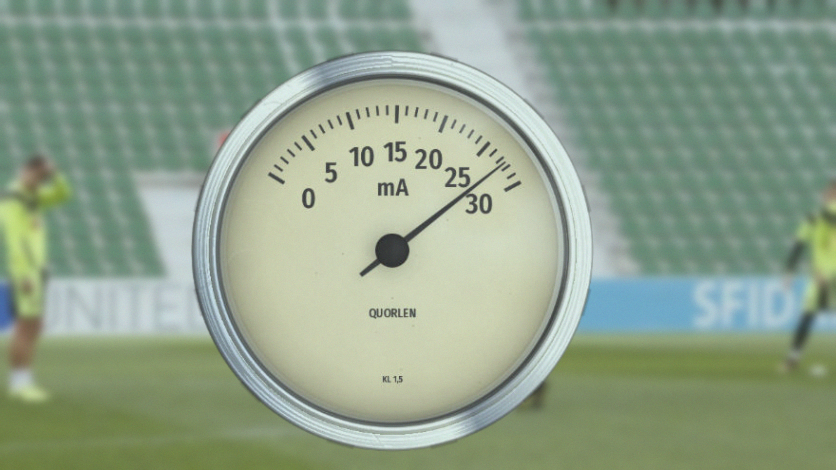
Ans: mA 27.5
